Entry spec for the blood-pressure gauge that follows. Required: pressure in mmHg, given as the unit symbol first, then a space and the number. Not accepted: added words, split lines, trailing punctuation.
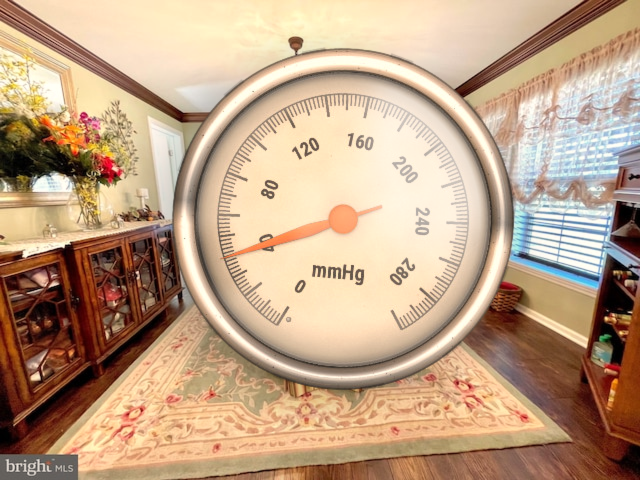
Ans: mmHg 40
